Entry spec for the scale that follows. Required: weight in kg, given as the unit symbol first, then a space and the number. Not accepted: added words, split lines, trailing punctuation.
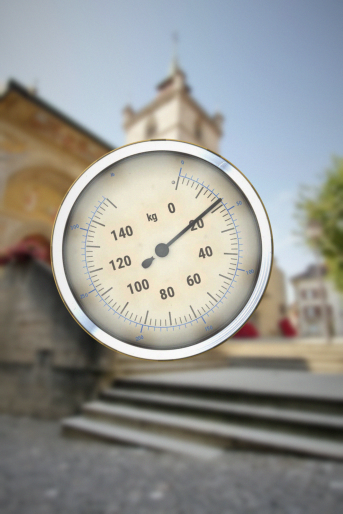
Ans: kg 18
